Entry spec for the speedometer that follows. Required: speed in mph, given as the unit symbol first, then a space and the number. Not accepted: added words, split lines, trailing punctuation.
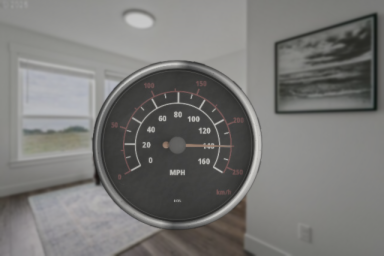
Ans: mph 140
